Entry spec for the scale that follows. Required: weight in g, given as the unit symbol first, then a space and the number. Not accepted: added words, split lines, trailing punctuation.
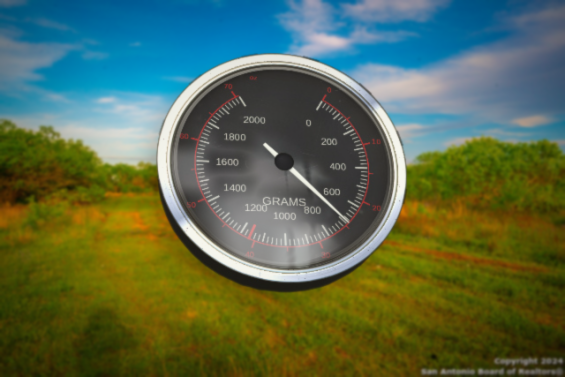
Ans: g 700
